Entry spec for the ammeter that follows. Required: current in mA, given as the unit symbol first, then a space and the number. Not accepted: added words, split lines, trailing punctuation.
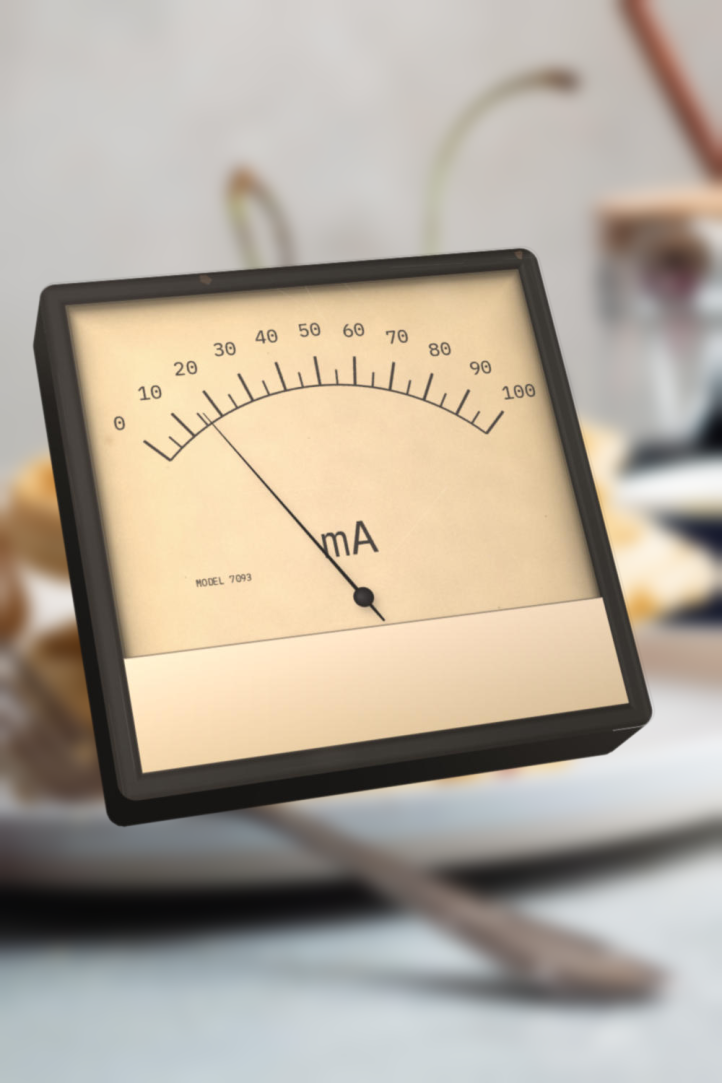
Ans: mA 15
